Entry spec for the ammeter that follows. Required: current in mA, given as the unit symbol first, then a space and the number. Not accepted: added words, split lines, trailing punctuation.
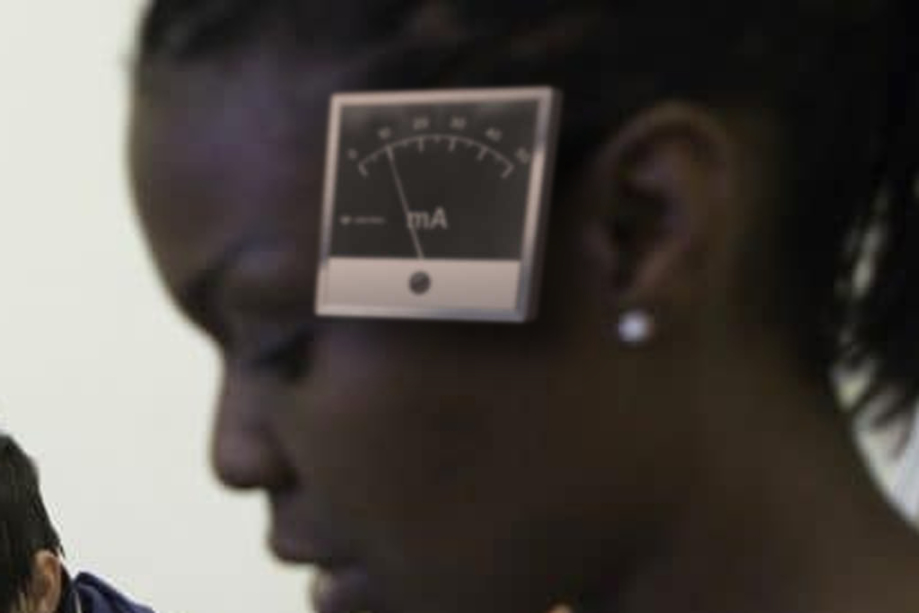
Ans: mA 10
